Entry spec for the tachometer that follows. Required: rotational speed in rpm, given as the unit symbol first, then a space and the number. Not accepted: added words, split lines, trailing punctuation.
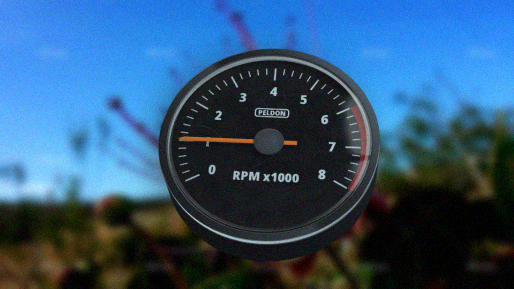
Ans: rpm 1000
